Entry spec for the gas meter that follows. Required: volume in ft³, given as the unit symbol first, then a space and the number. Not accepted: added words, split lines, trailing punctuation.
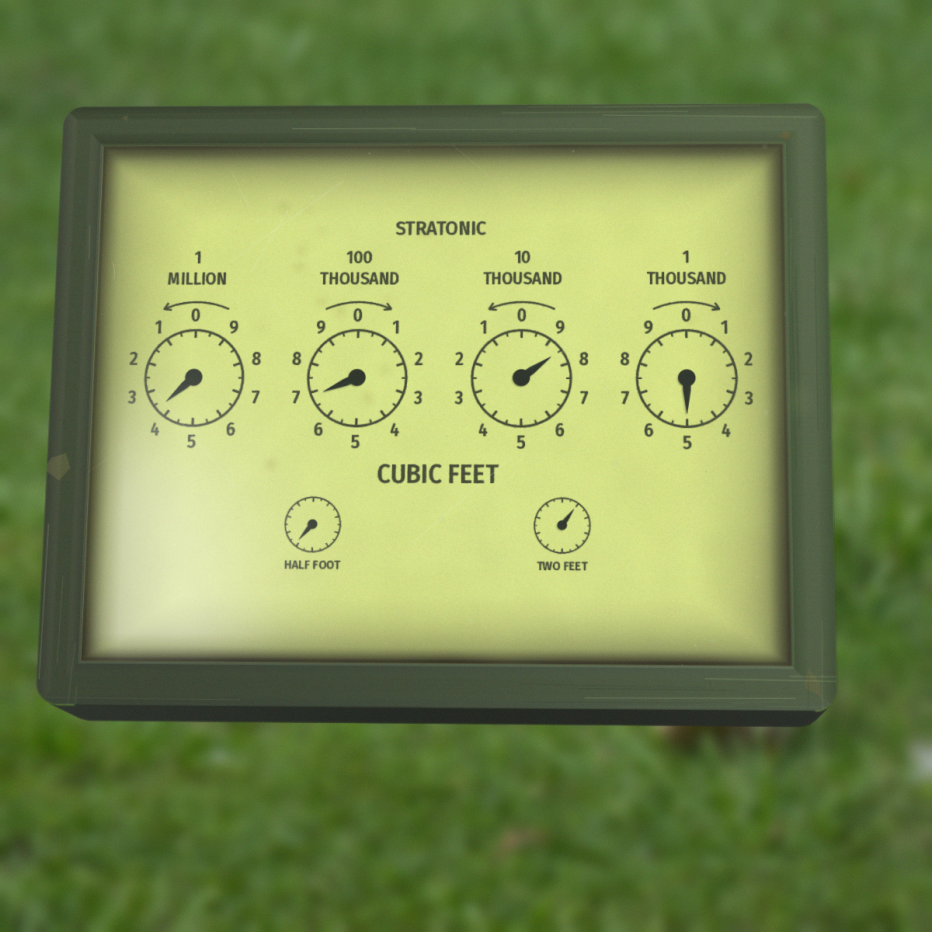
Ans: ft³ 368500
